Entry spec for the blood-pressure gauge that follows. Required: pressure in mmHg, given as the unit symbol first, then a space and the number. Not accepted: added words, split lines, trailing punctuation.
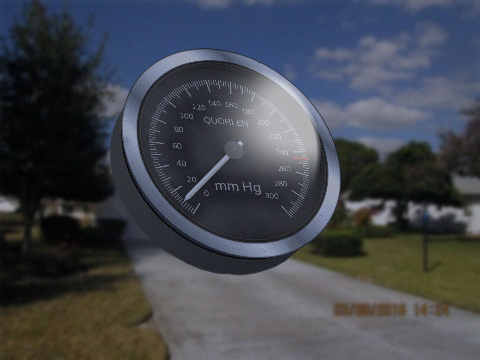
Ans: mmHg 10
